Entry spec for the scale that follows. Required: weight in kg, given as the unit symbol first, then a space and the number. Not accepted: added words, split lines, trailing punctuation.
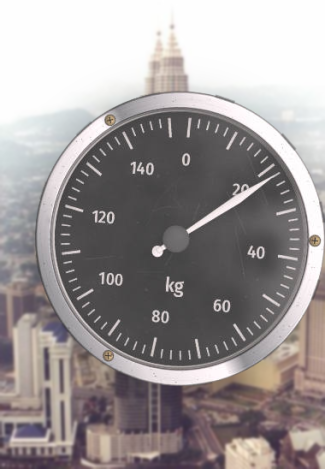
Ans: kg 22
